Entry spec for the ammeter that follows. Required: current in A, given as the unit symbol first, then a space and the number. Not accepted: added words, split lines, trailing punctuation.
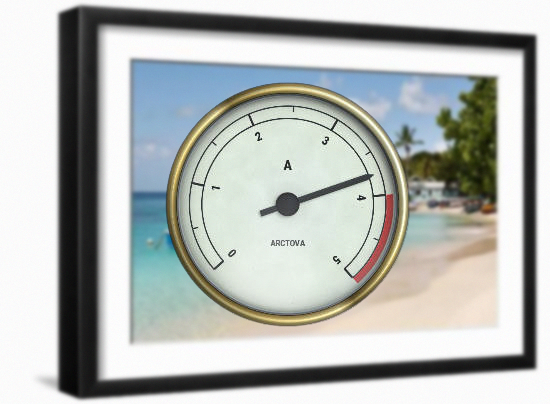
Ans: A 3.75
